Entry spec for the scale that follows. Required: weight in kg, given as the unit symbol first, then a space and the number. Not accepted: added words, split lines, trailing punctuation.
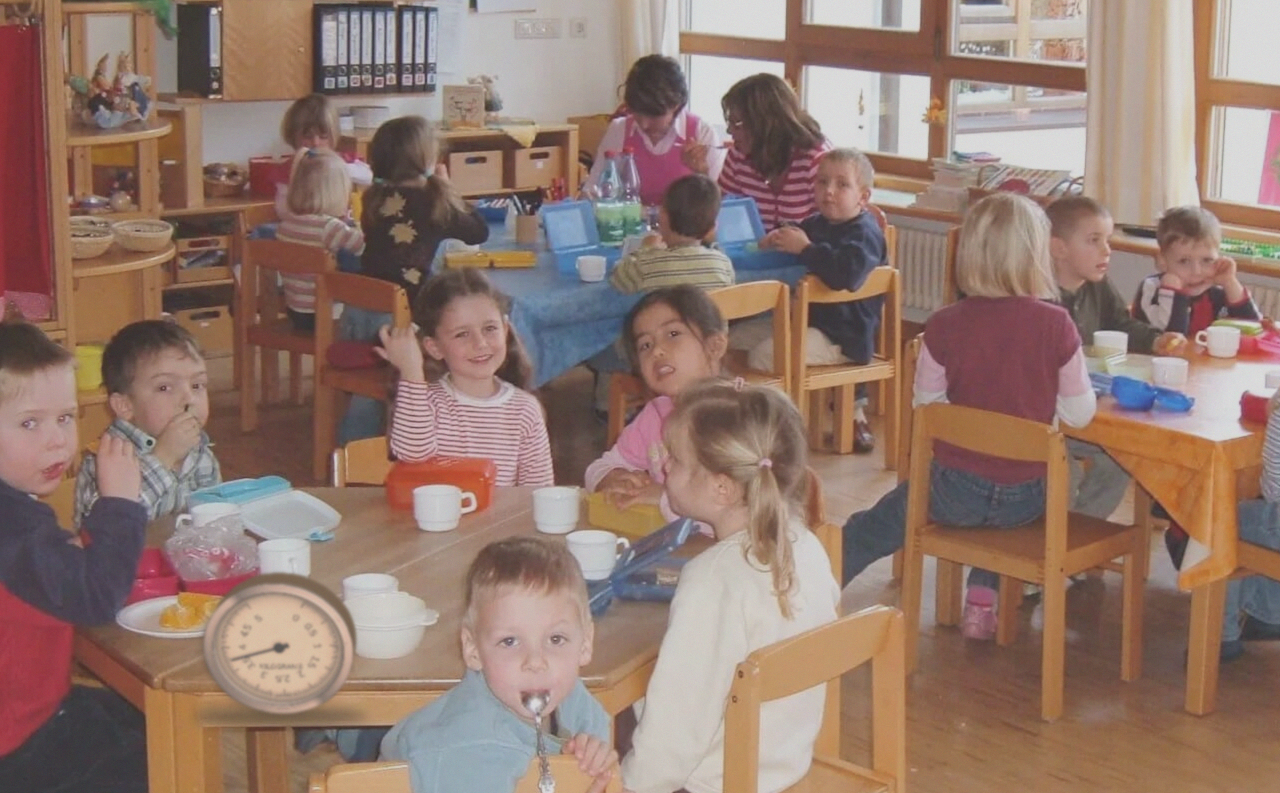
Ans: kg 3.75
